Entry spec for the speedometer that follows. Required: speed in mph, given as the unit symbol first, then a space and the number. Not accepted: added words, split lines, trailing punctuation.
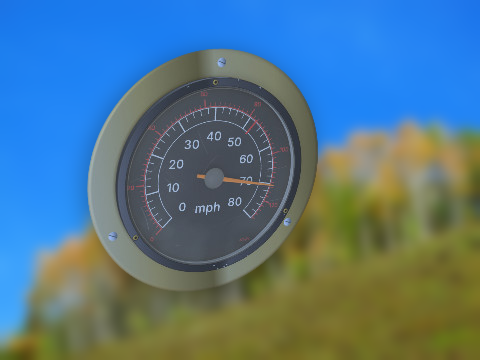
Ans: mph 70
